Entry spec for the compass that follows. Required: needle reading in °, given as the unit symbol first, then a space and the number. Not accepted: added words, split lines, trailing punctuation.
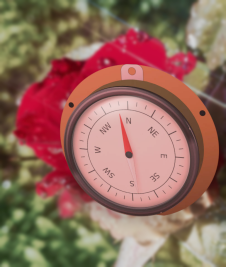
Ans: ° 350
